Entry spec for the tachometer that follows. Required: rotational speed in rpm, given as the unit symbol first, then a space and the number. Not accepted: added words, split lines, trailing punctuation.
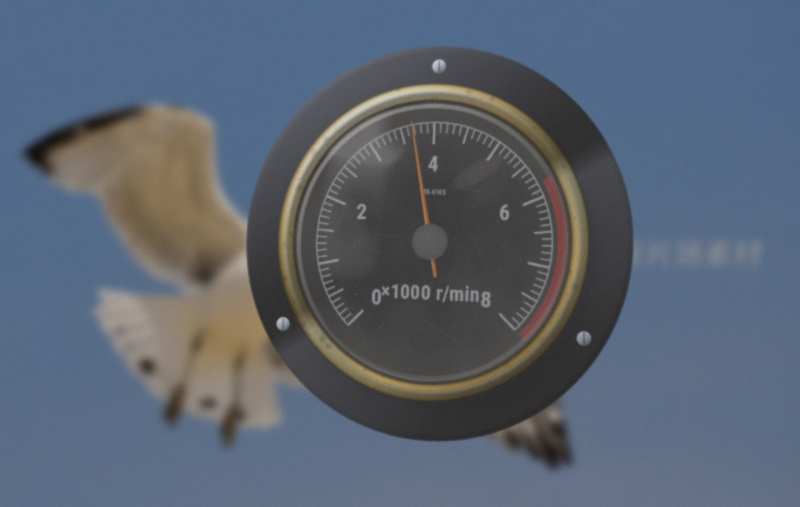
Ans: rpm 3700
